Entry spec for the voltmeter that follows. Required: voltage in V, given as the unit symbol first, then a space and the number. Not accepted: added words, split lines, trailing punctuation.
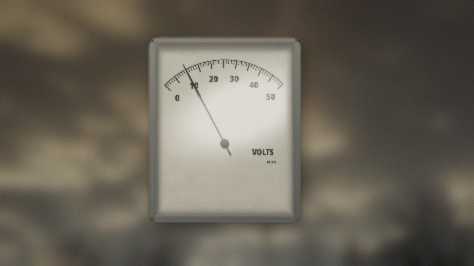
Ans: V 10
